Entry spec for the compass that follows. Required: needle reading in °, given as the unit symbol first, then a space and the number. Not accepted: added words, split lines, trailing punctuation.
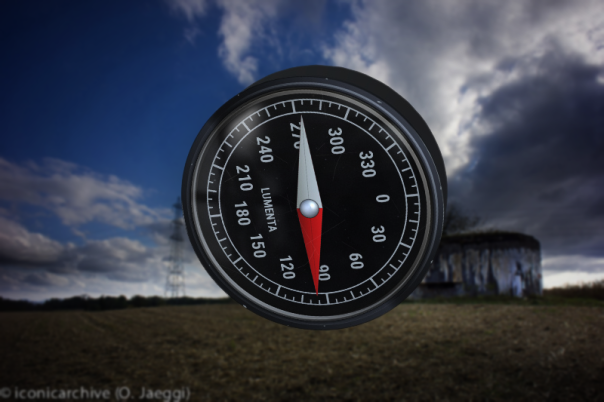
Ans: ° 95
